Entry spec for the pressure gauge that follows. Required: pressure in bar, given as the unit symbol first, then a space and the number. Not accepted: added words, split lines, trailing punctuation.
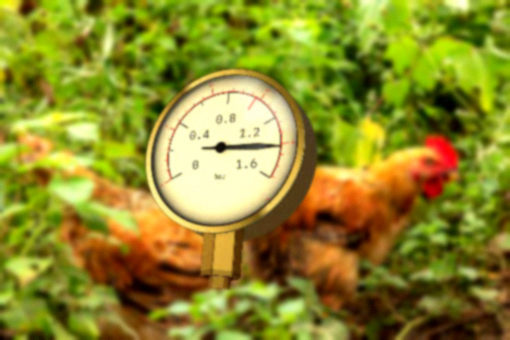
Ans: bar 1.4
